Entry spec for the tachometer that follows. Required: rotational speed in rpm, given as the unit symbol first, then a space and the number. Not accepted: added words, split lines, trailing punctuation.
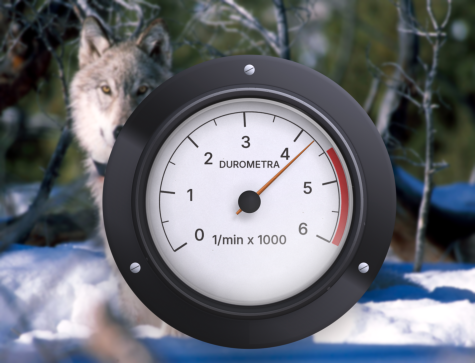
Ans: rpm 4250
